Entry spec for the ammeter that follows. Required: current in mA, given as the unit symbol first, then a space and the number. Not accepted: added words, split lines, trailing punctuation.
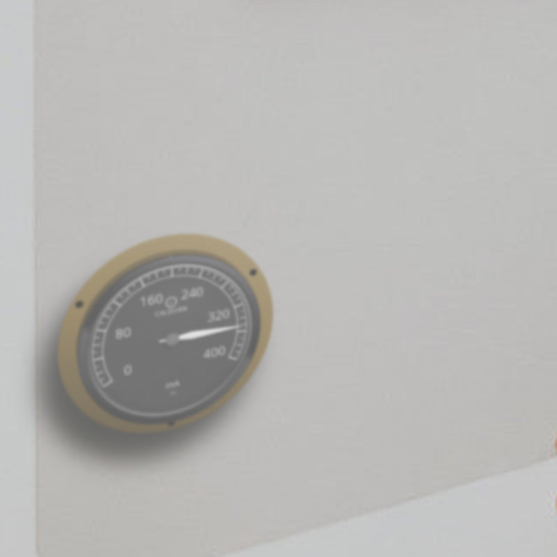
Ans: mA 350
